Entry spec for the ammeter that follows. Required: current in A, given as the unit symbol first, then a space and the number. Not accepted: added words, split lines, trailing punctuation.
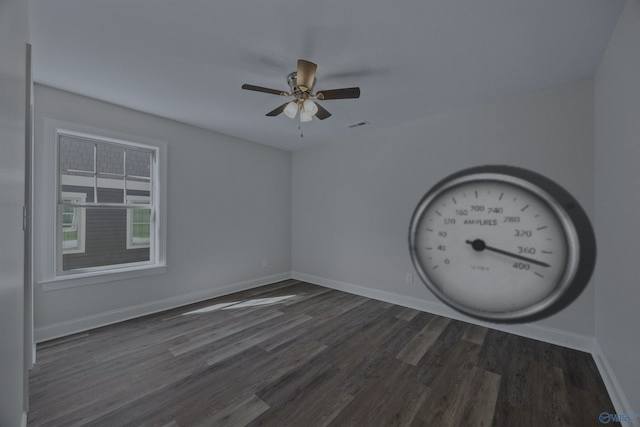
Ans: A 380
